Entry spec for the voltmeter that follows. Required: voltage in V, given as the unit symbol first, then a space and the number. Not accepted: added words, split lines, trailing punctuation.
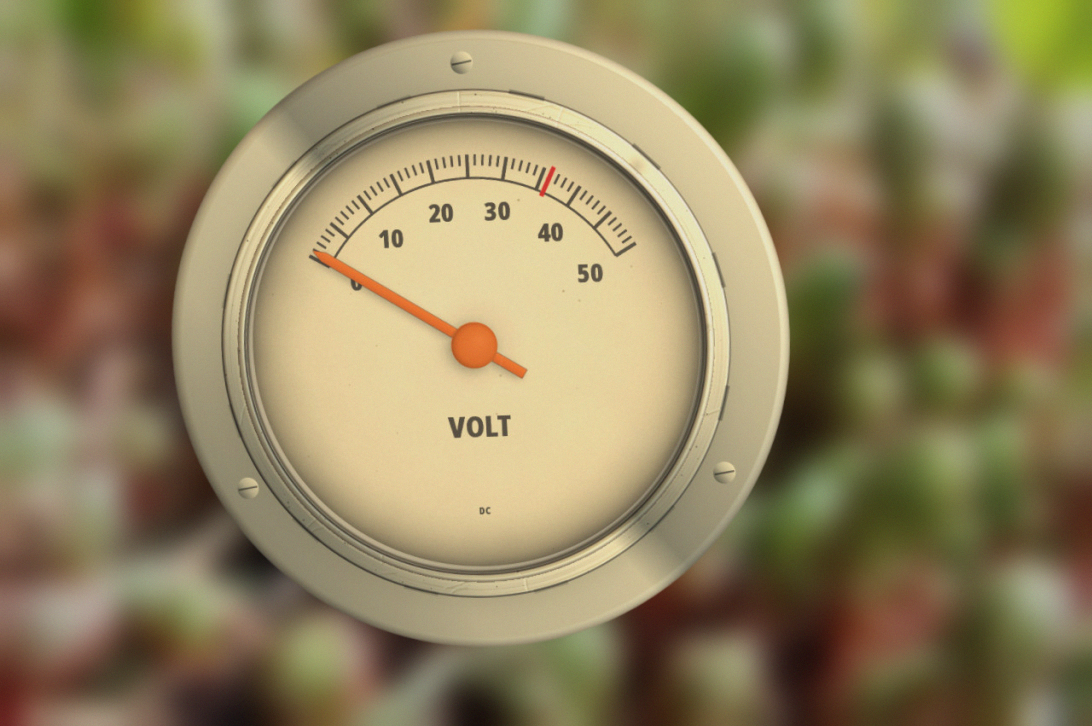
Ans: V 1
